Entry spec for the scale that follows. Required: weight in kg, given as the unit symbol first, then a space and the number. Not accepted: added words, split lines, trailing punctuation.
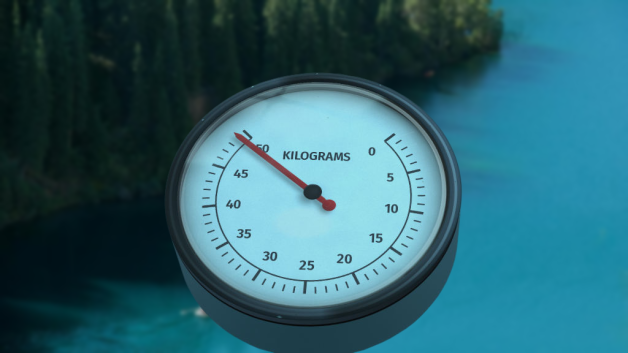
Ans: kg 49
